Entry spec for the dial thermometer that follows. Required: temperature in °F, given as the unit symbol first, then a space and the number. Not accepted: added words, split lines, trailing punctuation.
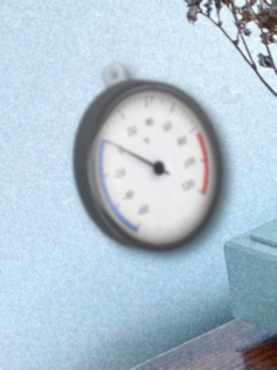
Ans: °F 0
